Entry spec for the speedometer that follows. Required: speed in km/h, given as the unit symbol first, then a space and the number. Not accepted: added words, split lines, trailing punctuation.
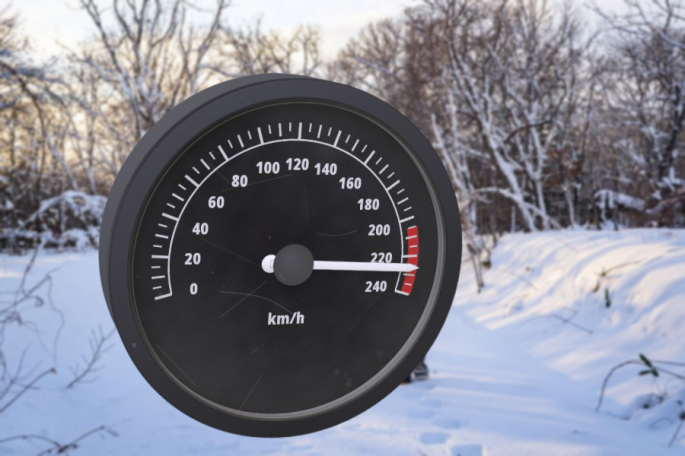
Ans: km/h 225
